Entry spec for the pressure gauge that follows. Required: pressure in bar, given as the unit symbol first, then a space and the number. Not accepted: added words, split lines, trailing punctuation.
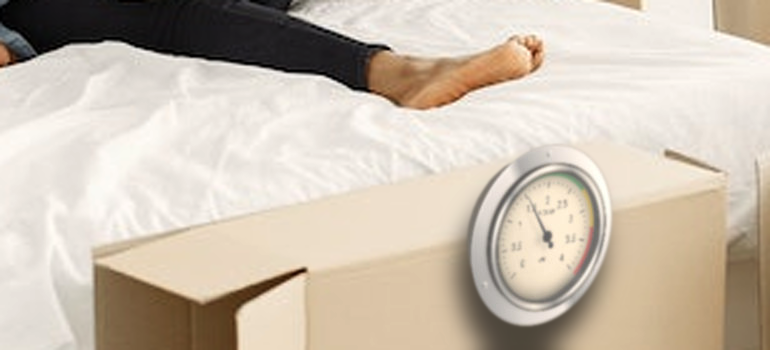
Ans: bar 1.5
